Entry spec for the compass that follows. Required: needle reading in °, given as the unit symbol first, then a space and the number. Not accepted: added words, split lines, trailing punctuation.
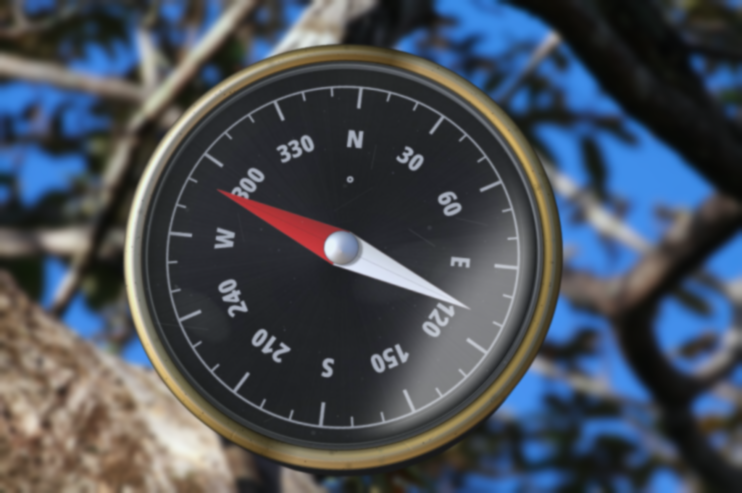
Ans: ° 290
